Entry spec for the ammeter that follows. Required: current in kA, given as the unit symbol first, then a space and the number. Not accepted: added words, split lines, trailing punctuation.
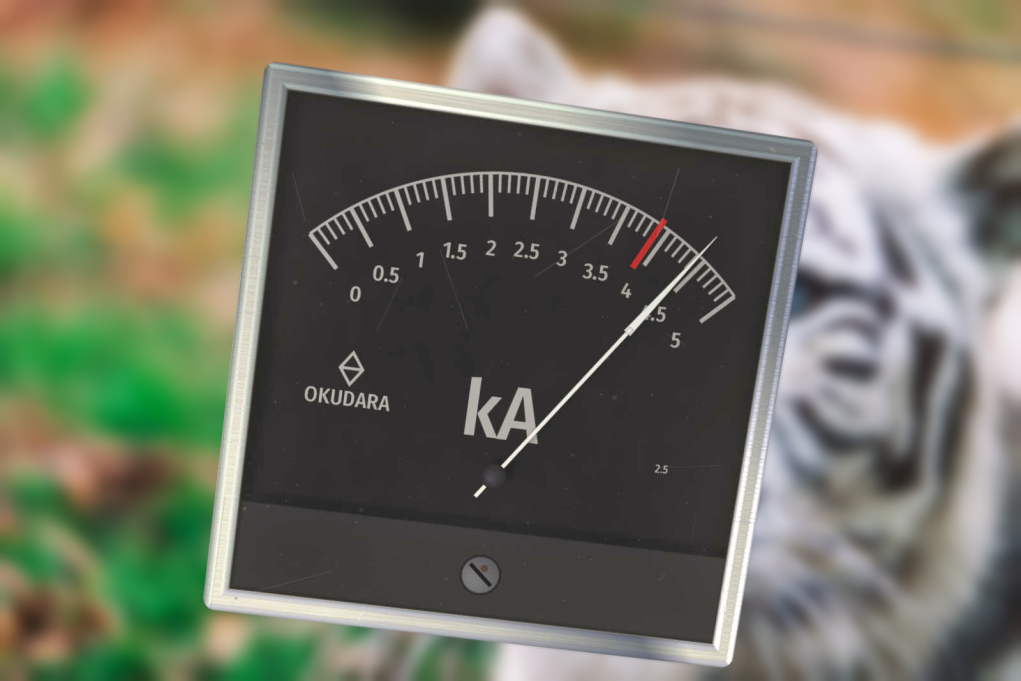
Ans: kA 4.4
